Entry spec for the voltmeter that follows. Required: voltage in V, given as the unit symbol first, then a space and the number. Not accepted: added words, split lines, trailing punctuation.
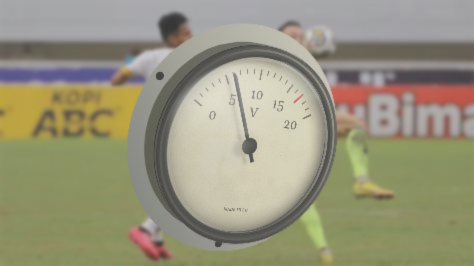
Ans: V 6
